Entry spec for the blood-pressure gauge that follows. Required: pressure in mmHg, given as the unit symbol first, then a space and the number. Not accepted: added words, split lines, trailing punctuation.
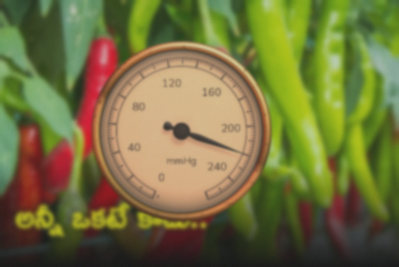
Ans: mmHg 220
